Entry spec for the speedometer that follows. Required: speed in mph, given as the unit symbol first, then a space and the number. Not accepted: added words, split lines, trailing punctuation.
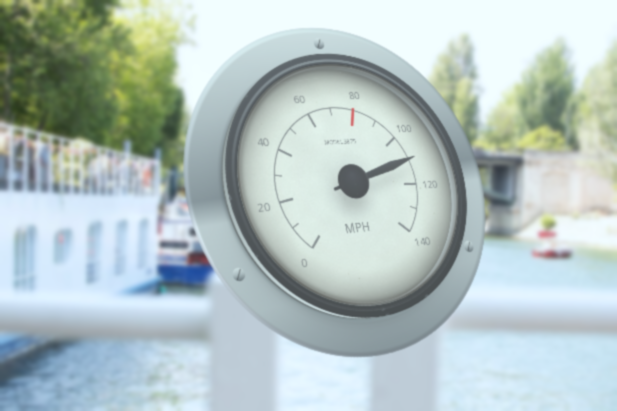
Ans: mph 110
